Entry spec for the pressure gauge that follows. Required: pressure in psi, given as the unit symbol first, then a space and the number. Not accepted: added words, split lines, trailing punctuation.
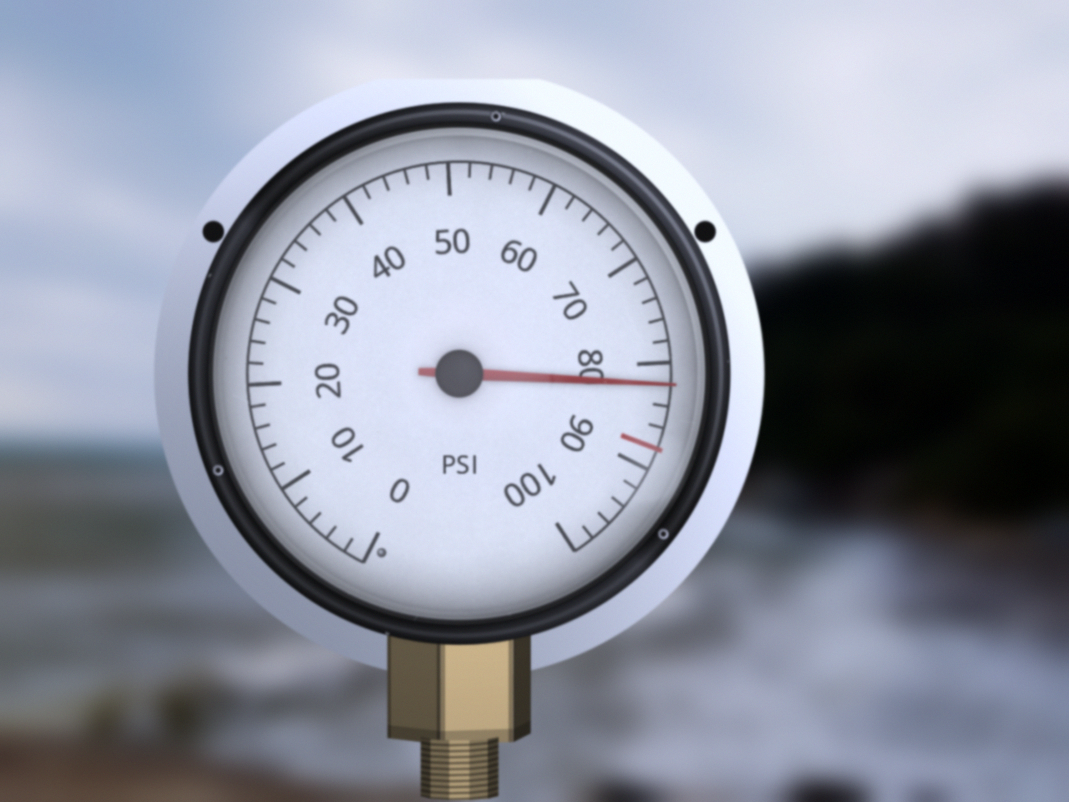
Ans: psi 82
